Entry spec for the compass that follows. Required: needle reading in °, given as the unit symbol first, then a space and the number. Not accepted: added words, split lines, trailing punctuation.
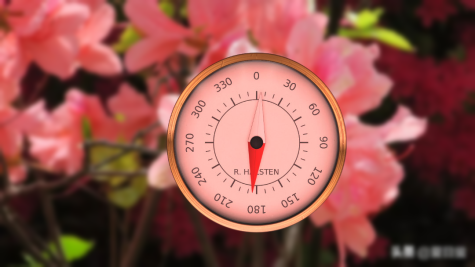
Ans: ° 185
